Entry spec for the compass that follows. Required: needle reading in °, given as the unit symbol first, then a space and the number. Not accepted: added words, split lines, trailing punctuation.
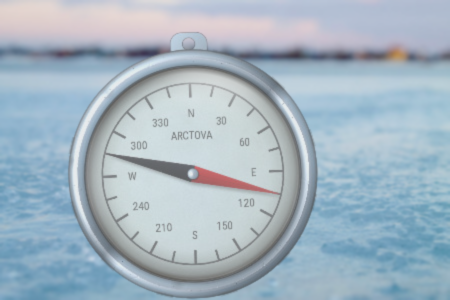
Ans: ° 105
